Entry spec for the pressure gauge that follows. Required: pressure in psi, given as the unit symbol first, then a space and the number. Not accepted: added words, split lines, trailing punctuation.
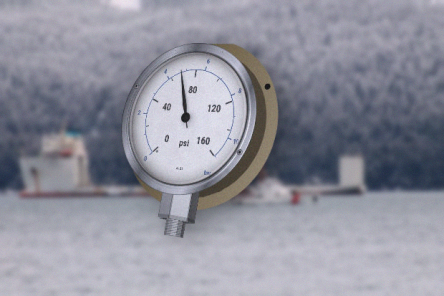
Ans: psi 70
